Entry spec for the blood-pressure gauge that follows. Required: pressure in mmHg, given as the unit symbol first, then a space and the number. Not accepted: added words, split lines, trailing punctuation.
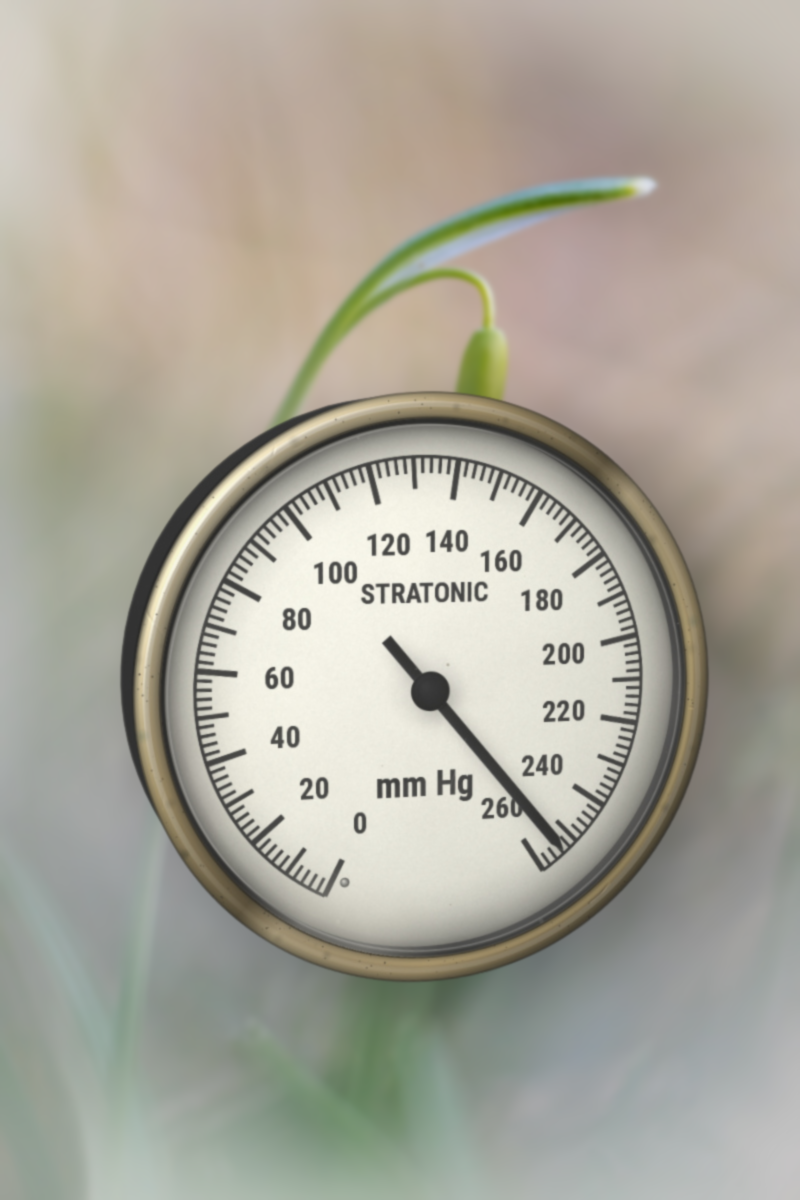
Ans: mmHg 254
